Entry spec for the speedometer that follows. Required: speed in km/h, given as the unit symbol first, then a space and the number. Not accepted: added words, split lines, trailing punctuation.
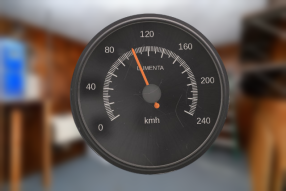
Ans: km/h 100
